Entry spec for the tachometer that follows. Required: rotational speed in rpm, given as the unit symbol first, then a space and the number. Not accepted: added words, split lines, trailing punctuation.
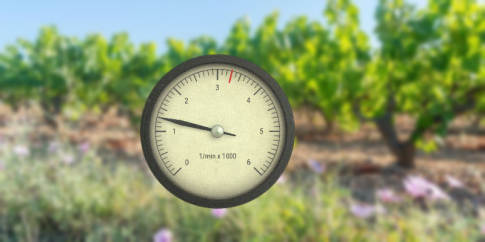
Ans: rpm 1300
